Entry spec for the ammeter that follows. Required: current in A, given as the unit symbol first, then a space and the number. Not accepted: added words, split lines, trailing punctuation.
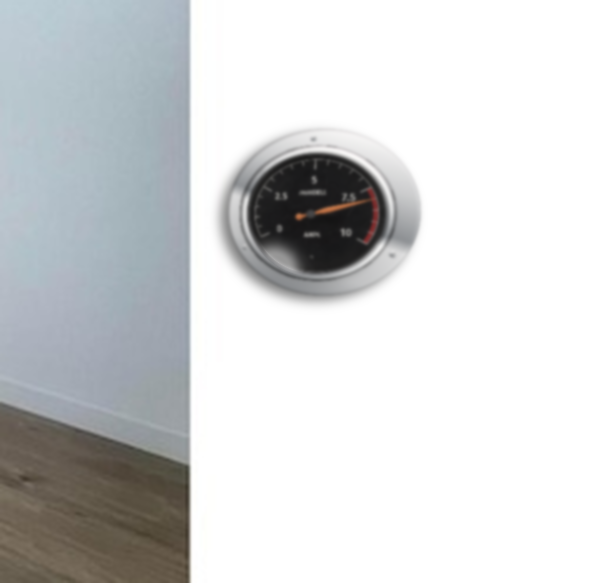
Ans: A 8
